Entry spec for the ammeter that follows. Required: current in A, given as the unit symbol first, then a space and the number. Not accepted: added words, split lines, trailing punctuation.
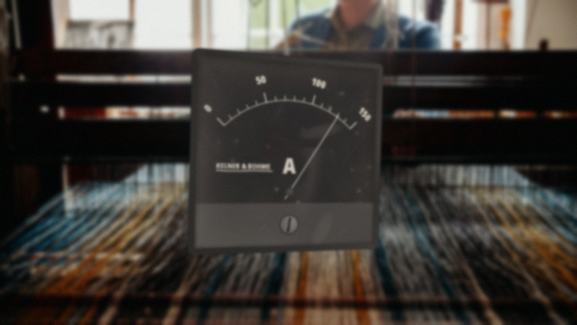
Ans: A 130
